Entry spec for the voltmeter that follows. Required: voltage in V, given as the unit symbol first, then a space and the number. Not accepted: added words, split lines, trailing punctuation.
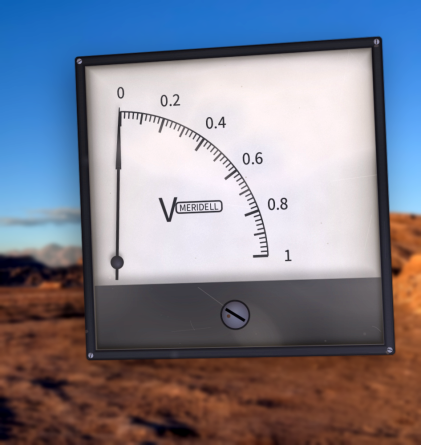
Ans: V 0
